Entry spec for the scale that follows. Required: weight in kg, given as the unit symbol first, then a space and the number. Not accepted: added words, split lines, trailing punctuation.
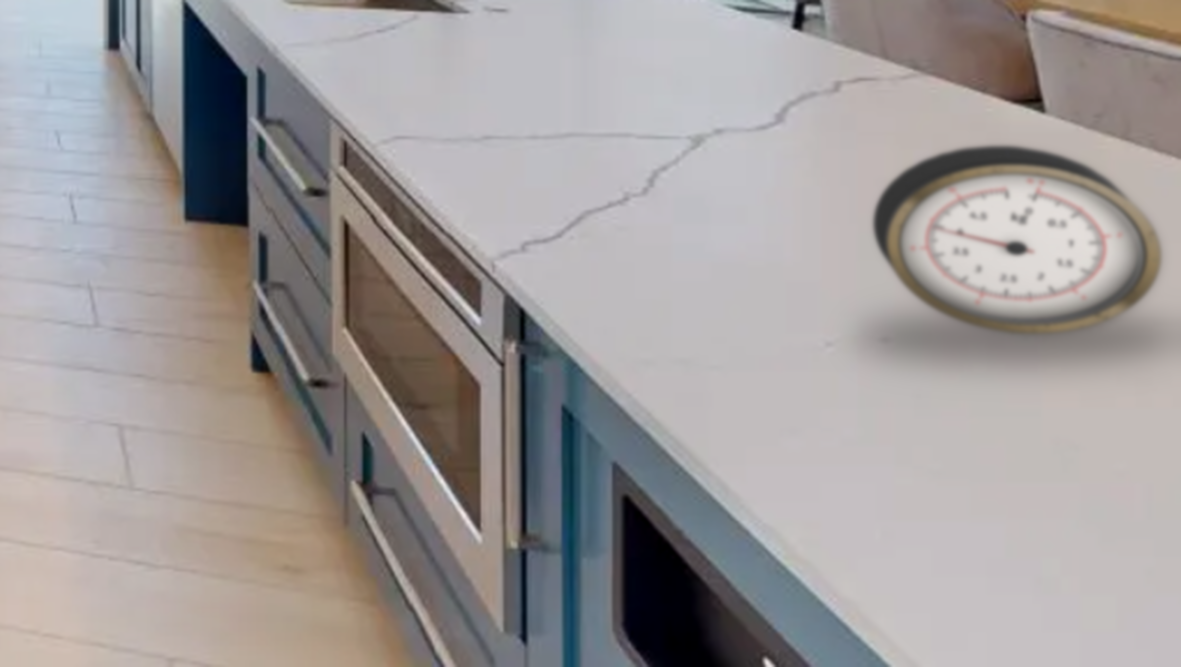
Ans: kg 4
